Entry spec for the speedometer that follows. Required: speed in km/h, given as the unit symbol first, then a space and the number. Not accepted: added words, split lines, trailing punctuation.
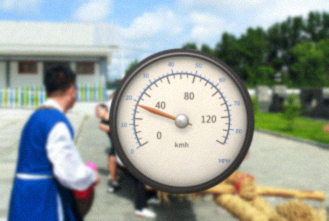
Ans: km/h 30
